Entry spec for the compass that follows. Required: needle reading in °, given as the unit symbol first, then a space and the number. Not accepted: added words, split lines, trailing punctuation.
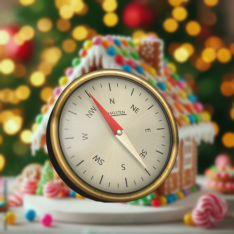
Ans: ° 330
